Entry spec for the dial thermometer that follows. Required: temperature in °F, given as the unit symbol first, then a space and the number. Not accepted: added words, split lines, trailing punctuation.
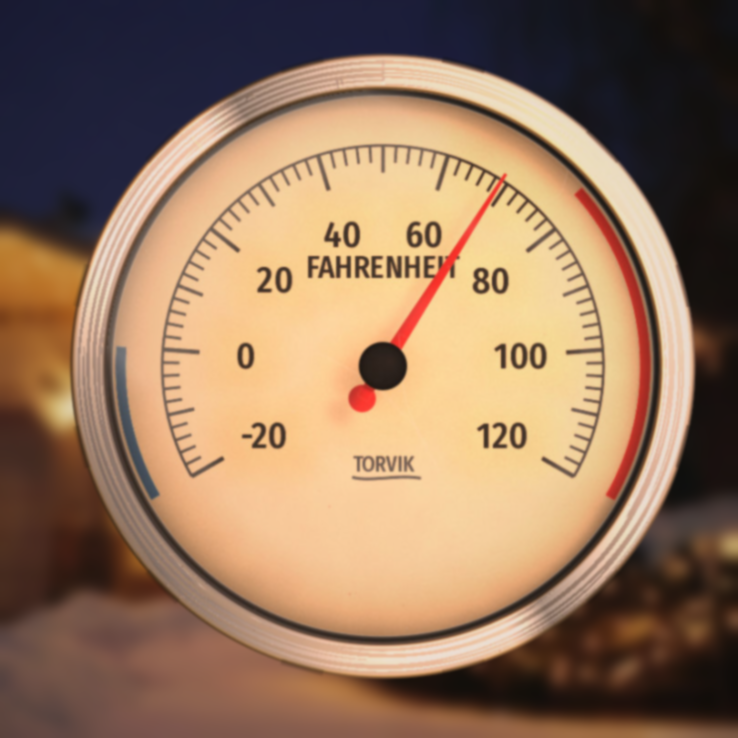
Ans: °F 69
